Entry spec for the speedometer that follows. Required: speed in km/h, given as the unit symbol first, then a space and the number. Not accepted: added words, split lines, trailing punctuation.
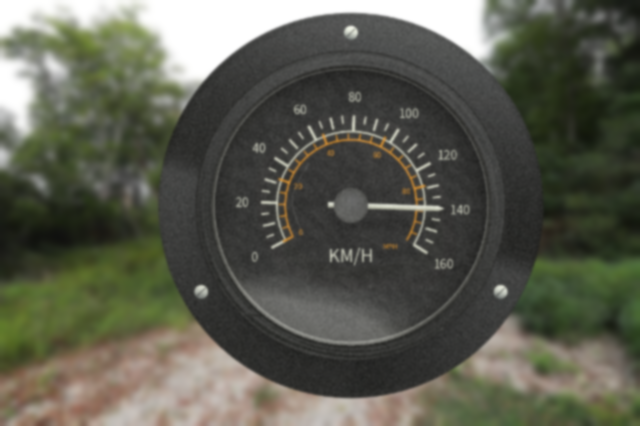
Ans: km/h 140
